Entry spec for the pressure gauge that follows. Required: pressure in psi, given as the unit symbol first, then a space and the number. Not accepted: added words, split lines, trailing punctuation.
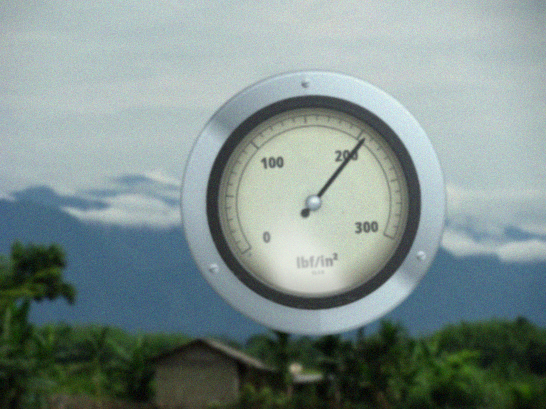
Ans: psi 205
